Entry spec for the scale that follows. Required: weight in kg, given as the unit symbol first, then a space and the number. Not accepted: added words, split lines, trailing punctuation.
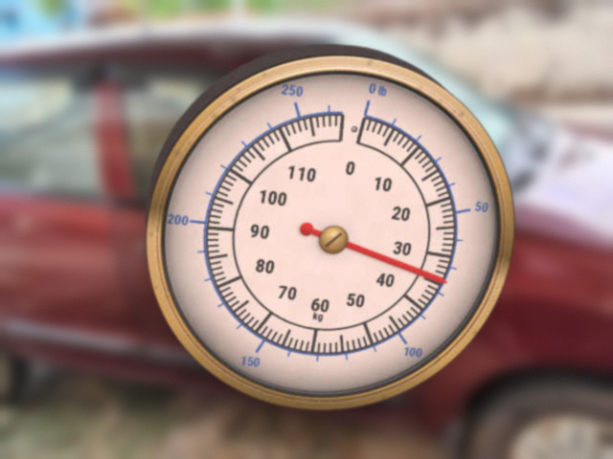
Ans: kg 34
